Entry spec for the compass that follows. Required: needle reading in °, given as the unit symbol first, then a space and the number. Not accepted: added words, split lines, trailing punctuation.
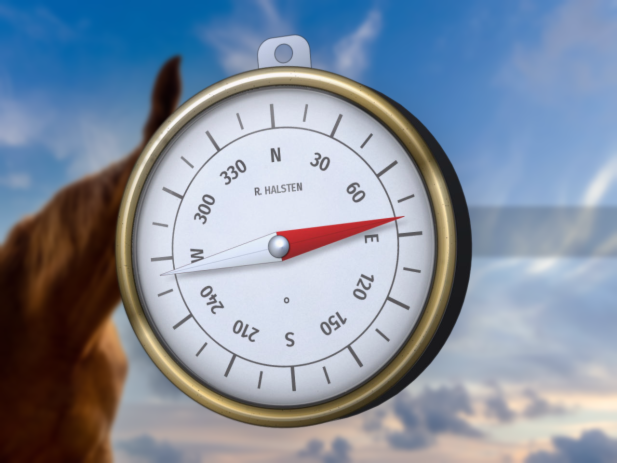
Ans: ° 82.5
